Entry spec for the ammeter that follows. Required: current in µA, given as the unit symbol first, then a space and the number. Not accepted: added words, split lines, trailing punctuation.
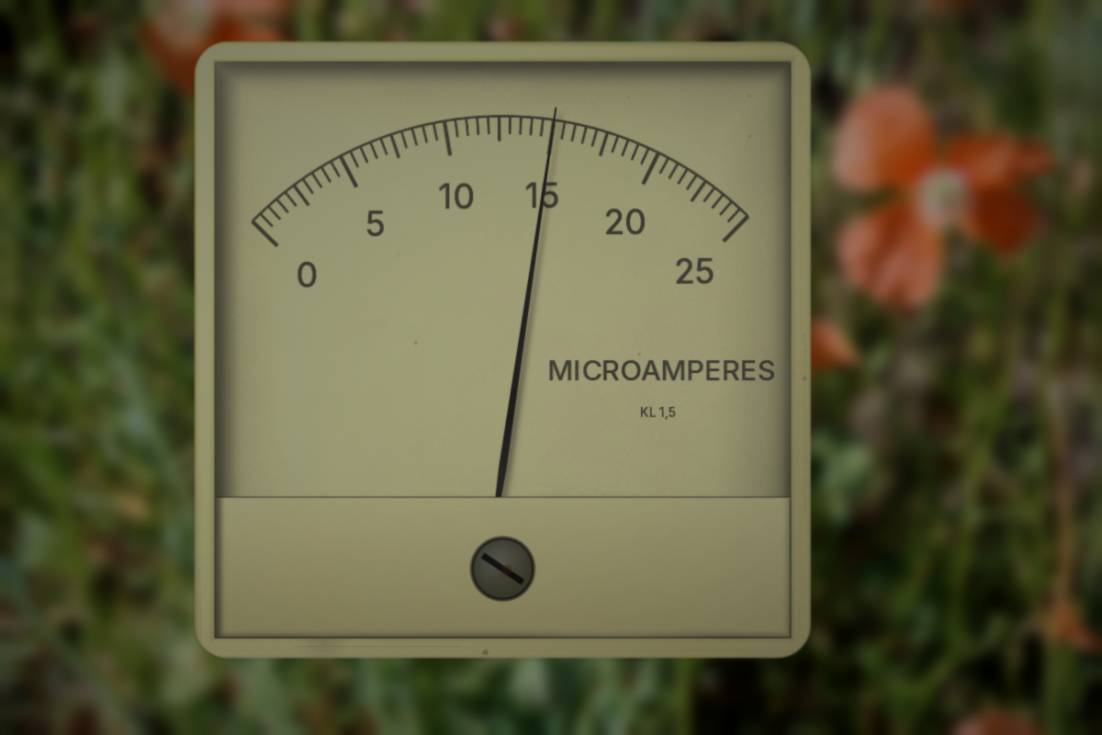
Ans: µA 15
